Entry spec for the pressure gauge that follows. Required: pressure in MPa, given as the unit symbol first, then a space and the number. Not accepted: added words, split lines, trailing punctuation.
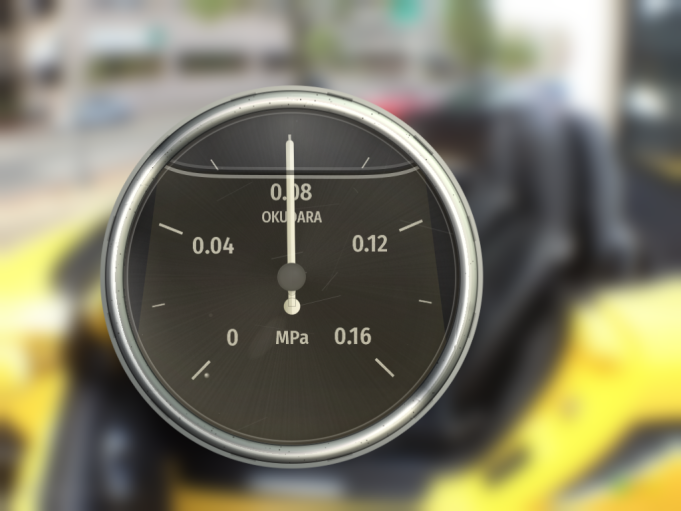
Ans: MPa 0.08
